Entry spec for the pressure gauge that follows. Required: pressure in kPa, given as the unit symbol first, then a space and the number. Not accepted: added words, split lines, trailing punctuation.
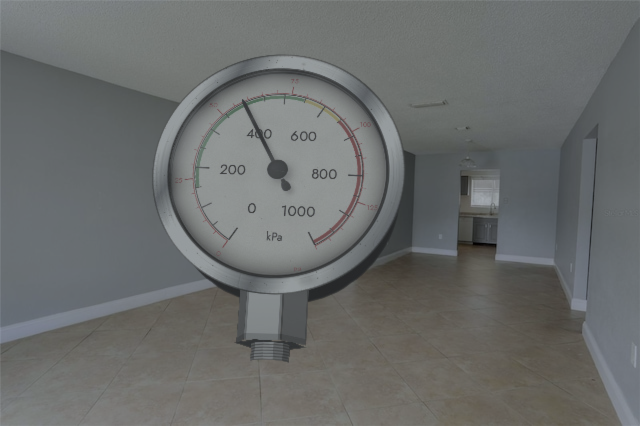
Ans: kPa 400
